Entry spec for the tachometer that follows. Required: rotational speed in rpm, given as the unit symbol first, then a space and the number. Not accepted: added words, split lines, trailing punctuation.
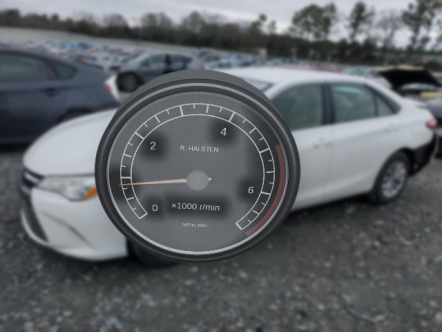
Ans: rpm 875
